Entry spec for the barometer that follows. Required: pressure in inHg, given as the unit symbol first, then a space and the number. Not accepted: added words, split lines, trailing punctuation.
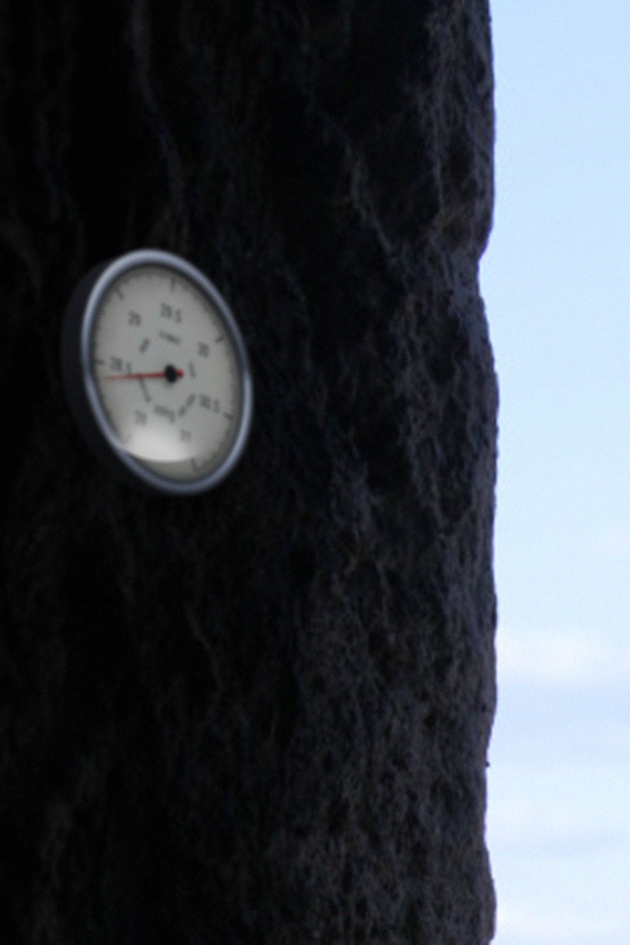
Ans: inHg 28.4
